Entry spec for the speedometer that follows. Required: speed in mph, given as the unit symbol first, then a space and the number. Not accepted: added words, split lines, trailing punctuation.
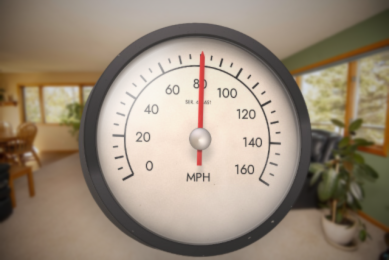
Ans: mph 80
